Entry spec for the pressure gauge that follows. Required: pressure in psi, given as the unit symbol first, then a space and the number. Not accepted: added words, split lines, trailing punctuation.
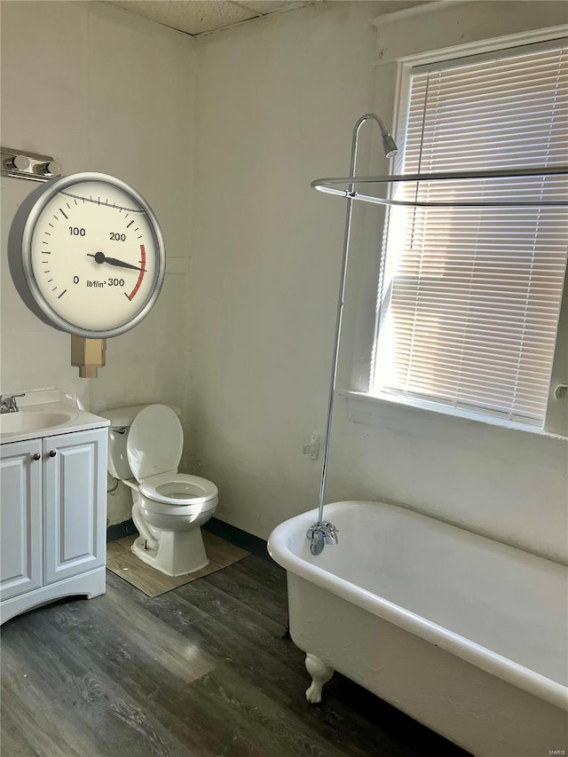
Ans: psi 260
